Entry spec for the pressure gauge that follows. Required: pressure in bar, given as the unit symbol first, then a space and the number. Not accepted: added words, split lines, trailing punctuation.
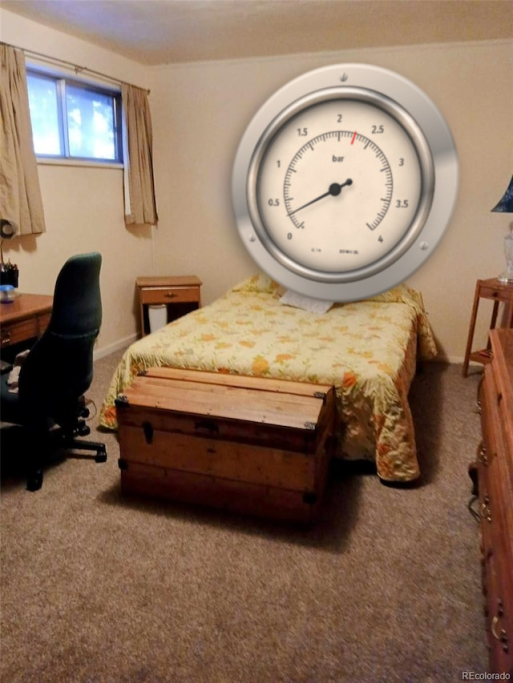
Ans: bar 0.25
